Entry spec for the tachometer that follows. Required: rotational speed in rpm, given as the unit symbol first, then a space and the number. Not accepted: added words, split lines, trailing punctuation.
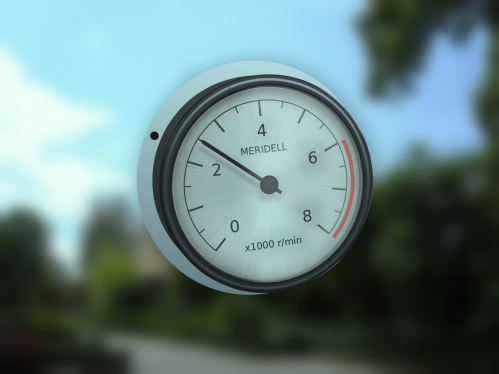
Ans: rpm 2500
